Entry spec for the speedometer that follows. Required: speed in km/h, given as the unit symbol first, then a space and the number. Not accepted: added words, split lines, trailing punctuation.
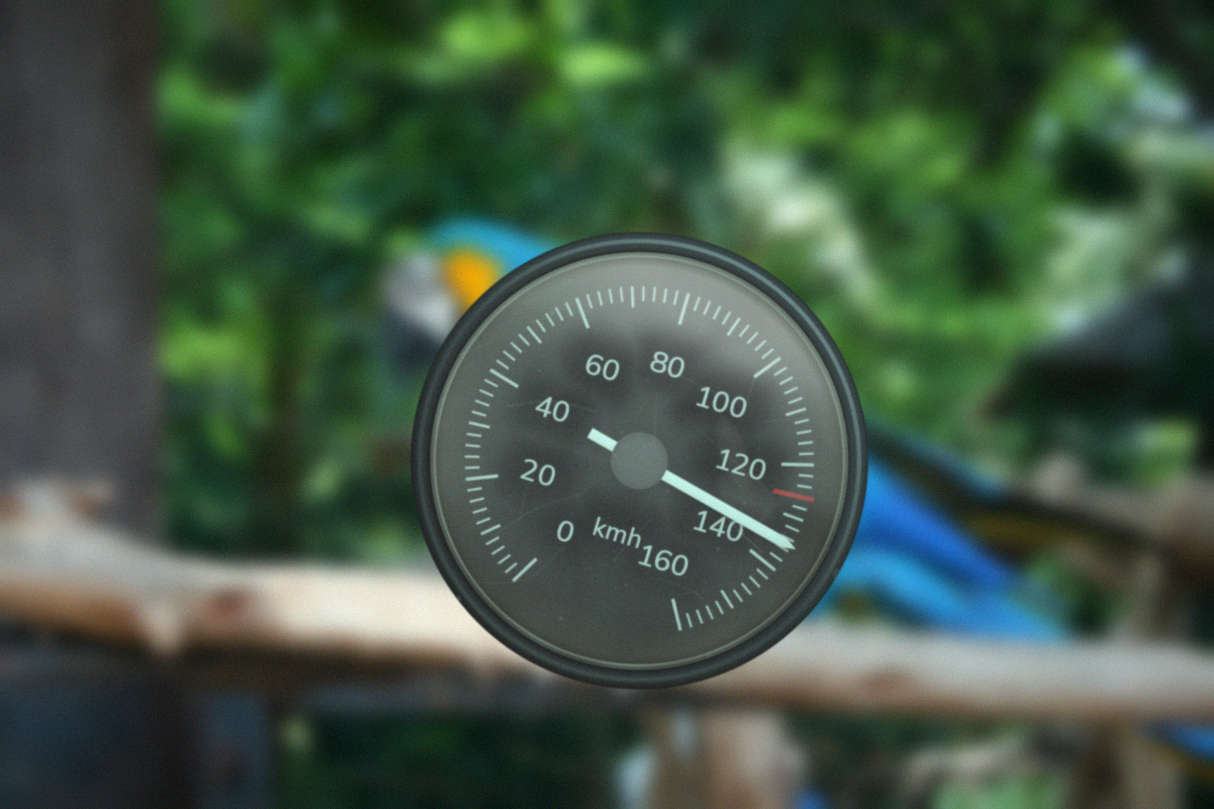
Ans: km/h 135
